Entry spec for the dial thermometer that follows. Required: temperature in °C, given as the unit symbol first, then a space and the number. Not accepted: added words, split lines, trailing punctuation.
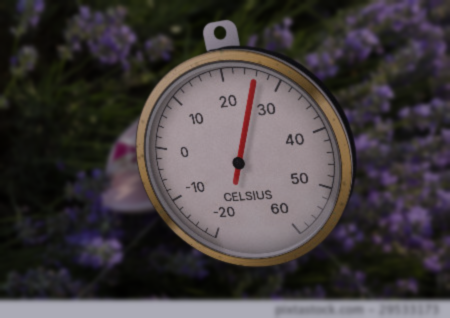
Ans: °C 26
